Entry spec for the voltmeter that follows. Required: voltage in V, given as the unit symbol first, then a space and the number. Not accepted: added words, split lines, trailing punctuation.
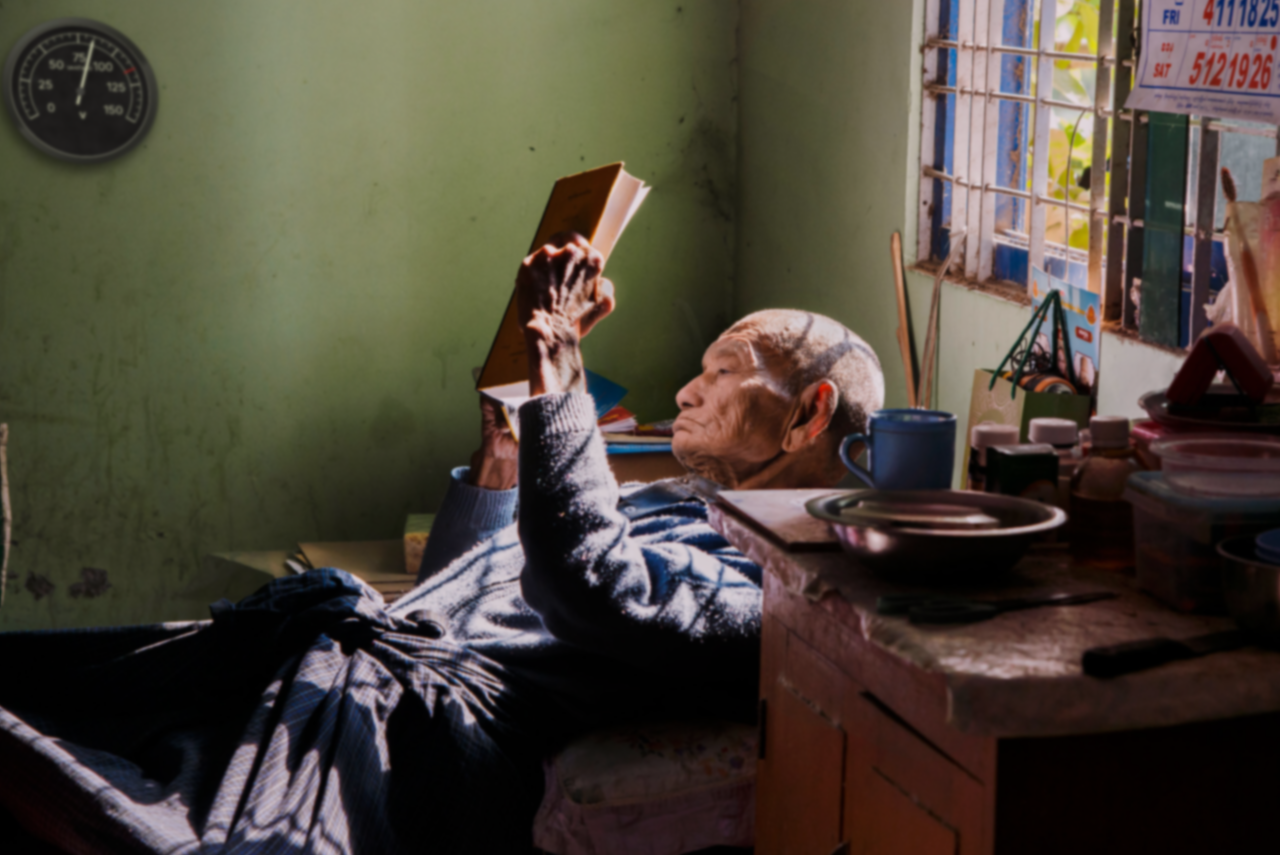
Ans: V 85
